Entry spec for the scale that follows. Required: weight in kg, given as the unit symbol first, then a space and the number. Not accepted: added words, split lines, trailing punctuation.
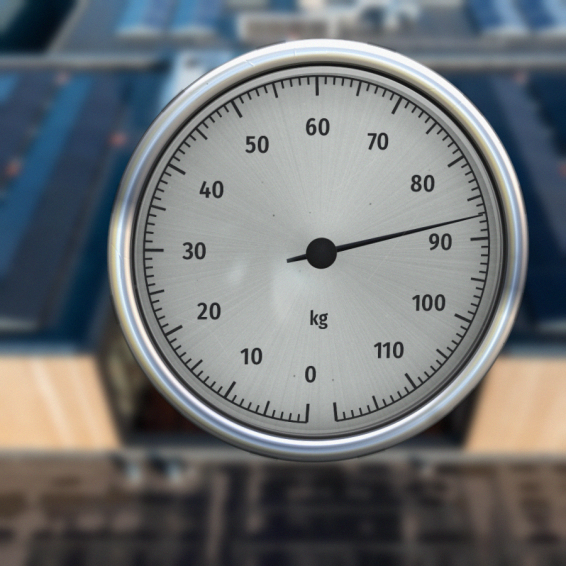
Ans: kg 87
